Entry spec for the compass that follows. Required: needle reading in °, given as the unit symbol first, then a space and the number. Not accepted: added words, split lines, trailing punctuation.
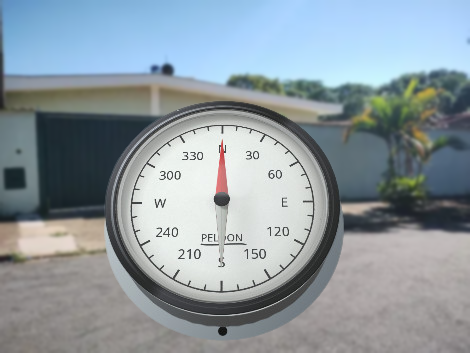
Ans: ° 0
